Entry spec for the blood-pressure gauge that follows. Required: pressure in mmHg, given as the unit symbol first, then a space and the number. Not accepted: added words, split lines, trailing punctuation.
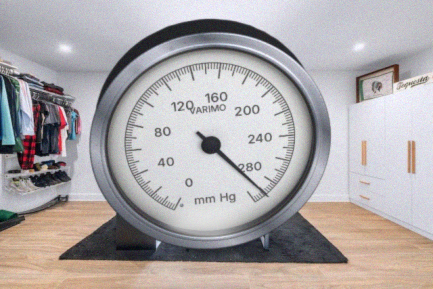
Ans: mmHg 290
